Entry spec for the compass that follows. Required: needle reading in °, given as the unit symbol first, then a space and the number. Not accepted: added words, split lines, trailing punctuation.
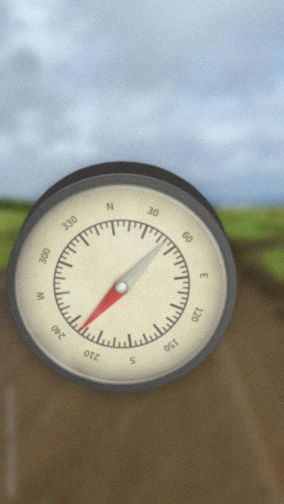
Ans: ° 230
